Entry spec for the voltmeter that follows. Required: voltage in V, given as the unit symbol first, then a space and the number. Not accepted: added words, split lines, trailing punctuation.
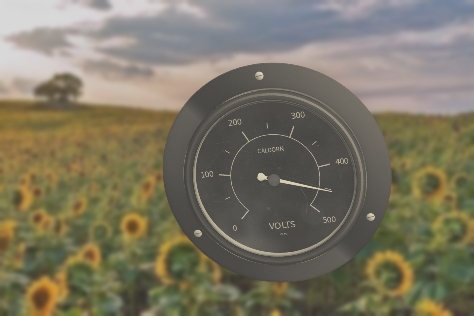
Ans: V 450
